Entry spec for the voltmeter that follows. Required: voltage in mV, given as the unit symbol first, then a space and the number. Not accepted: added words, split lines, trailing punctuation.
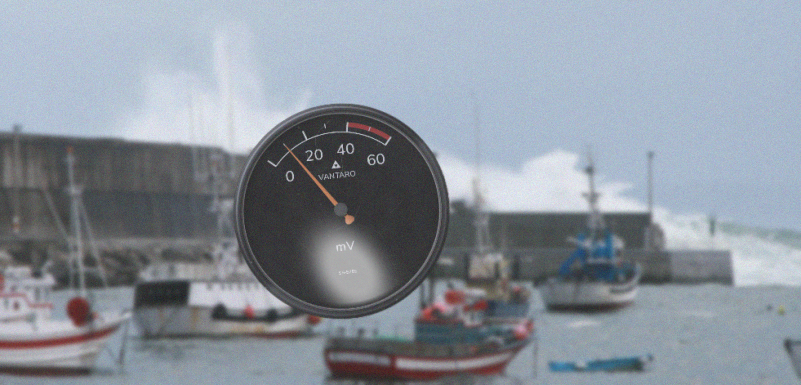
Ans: mV 10
